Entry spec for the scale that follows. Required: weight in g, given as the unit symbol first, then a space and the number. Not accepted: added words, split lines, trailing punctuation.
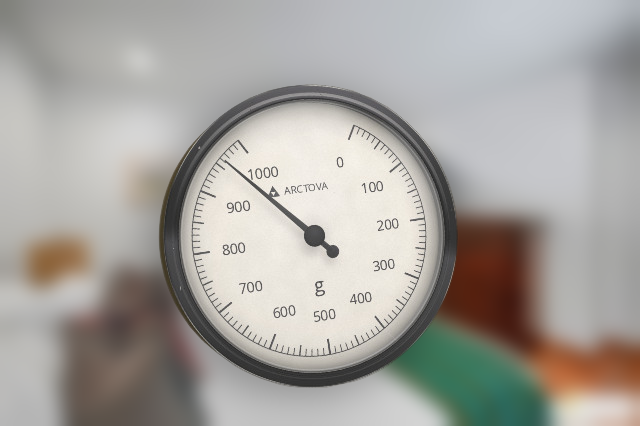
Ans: g 960
